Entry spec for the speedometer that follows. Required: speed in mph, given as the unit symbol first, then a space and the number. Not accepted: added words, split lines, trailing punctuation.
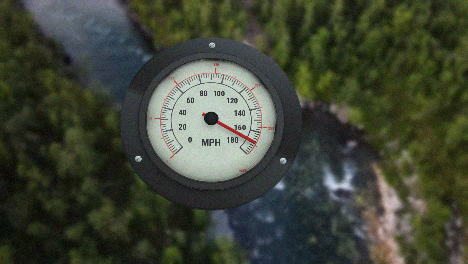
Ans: mph 170
